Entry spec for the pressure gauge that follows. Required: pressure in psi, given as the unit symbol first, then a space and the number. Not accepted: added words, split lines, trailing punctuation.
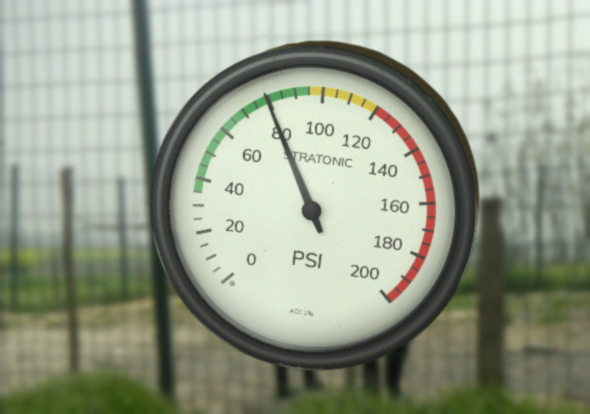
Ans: psi 80
